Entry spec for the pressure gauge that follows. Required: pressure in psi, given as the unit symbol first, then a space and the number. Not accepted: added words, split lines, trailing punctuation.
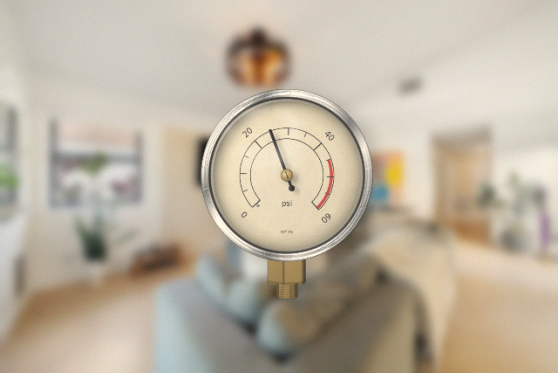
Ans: psi 25
